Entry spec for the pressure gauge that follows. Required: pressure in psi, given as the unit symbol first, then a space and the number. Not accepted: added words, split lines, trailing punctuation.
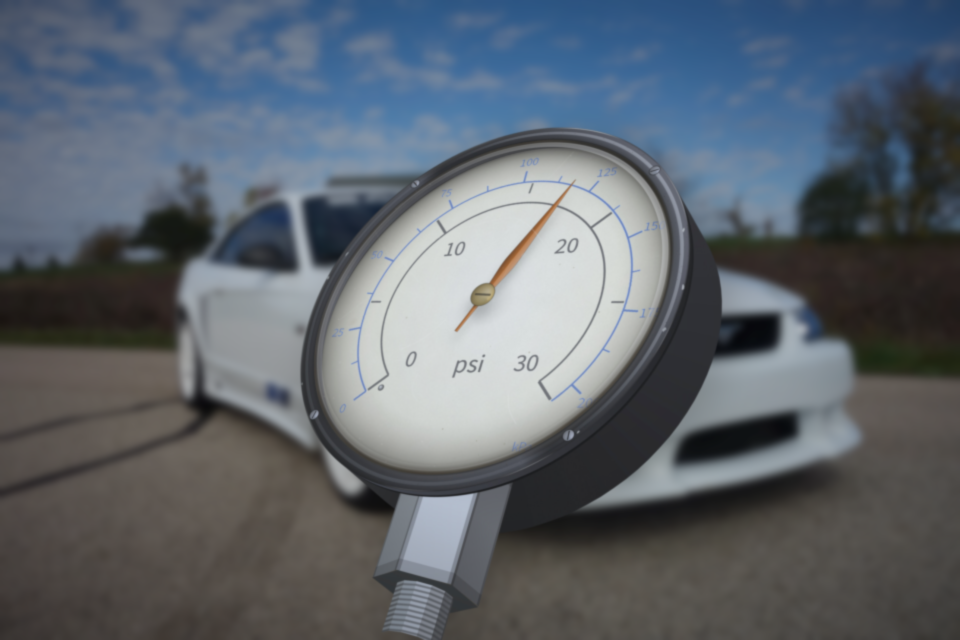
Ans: psi 17.5
